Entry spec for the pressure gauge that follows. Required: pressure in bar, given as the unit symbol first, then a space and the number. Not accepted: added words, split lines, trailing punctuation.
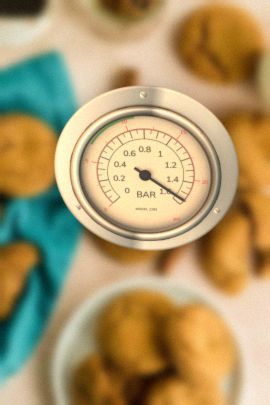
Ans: bar 1.55
